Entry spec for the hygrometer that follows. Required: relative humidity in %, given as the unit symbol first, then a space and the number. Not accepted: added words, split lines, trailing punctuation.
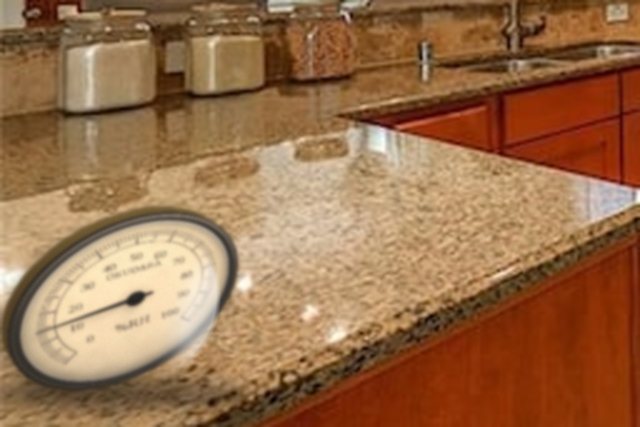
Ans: % 15
